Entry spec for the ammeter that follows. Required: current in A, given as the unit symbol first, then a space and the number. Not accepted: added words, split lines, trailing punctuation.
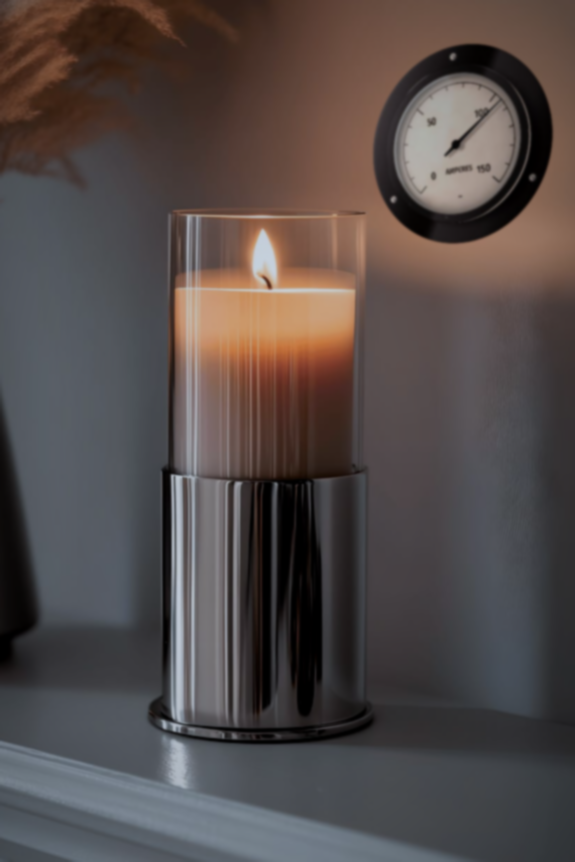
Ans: A 105
